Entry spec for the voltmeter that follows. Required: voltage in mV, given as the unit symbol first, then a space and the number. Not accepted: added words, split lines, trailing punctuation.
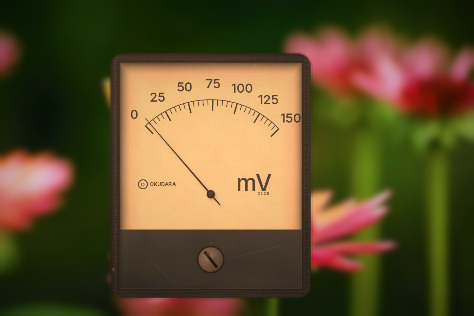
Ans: mV 5
